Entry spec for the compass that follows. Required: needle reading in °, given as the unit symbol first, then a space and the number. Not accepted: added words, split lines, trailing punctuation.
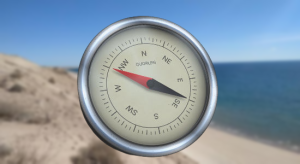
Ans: ° 300
